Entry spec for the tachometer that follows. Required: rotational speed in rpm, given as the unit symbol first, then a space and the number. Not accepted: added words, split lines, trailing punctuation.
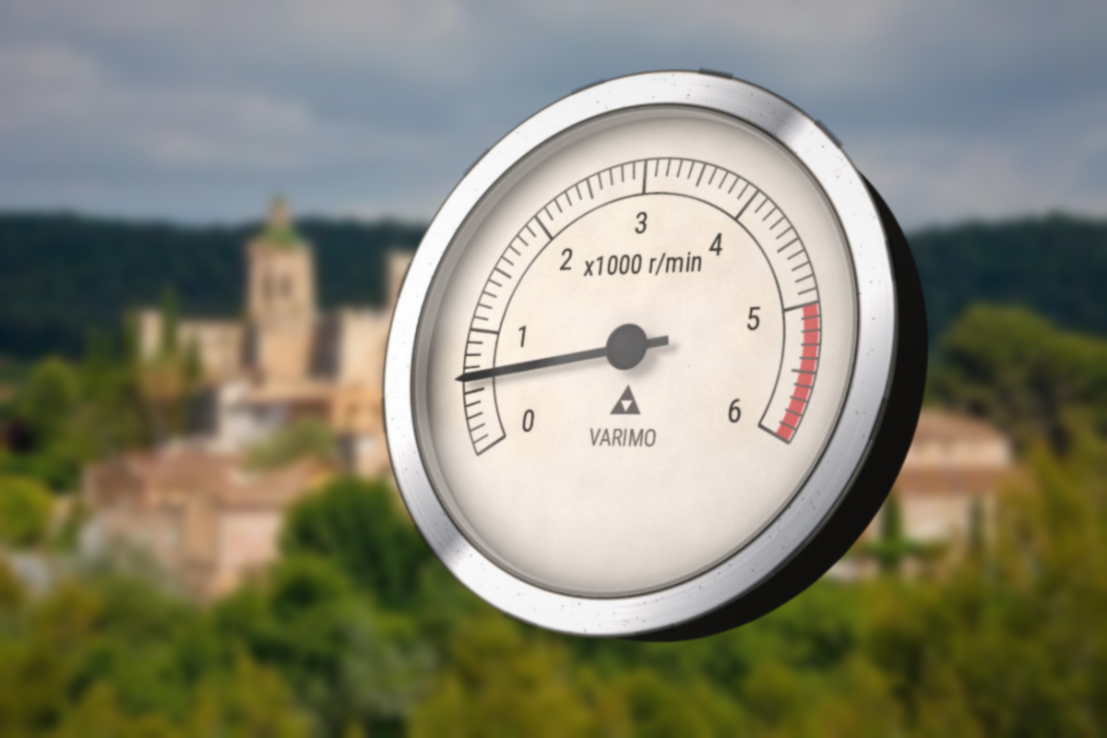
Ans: rpm 600
